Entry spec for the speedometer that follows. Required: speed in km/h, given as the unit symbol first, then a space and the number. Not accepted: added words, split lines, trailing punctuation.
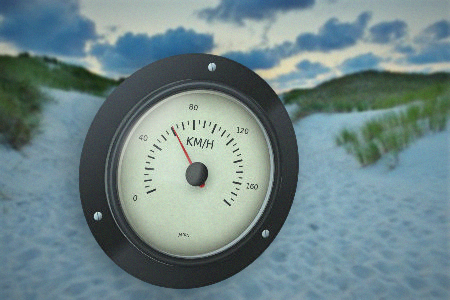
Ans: km/h 60
